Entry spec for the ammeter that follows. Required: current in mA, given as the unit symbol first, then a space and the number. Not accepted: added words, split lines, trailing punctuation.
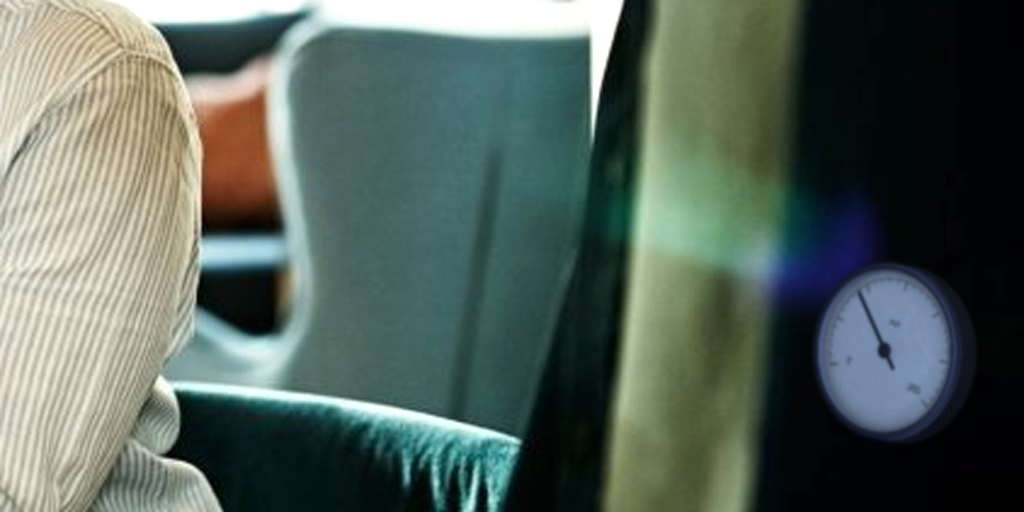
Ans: mA 90
